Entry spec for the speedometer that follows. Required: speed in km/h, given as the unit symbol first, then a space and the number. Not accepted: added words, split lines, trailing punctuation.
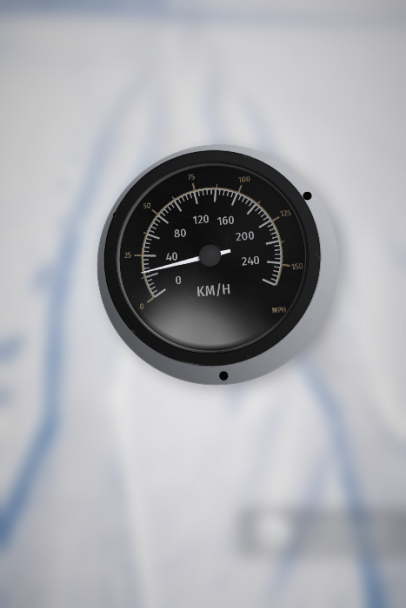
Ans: km/h 24
